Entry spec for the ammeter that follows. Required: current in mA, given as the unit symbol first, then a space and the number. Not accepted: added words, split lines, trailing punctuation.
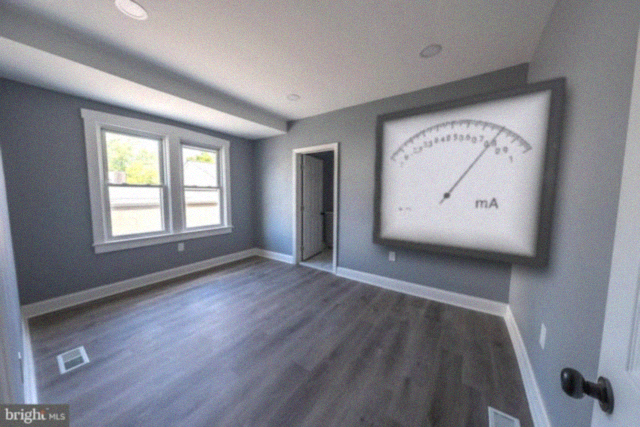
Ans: mA 0.8
